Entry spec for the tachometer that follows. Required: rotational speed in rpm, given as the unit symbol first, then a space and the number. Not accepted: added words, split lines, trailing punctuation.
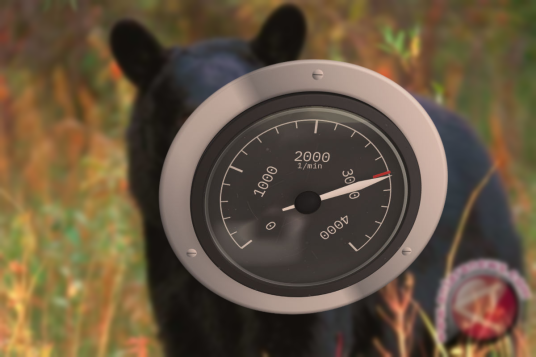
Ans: rpm 3000
